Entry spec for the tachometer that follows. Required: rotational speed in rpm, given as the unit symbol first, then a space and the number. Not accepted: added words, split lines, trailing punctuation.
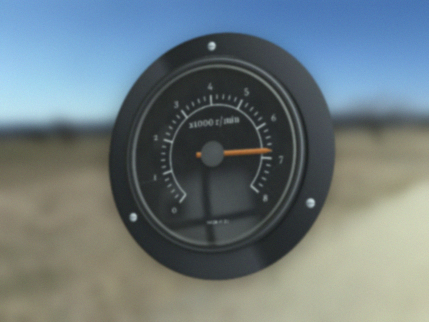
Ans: rpm 6800
